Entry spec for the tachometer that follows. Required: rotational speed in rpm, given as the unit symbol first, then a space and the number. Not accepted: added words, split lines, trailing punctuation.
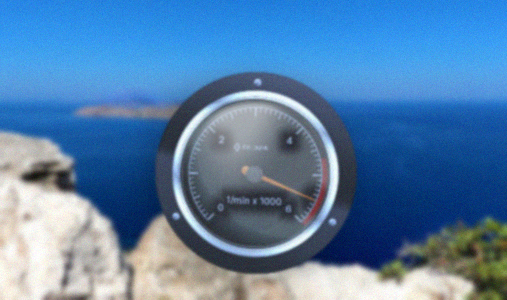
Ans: rpm 5500
